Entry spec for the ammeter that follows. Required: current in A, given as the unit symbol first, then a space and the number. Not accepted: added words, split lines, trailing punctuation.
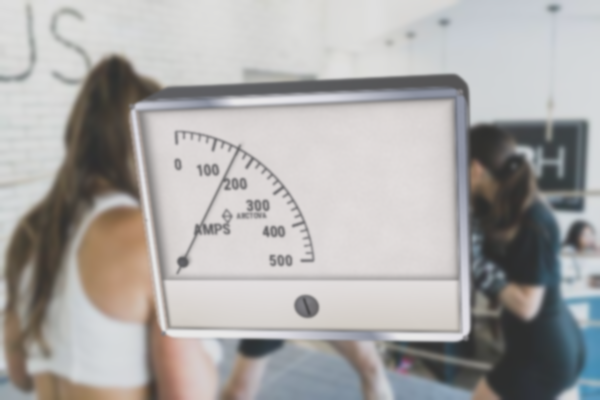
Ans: A 160
